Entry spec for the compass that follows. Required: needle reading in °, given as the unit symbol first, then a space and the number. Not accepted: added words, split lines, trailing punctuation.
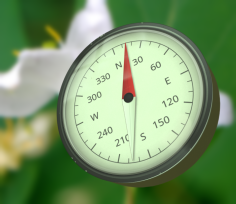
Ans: ° 15
